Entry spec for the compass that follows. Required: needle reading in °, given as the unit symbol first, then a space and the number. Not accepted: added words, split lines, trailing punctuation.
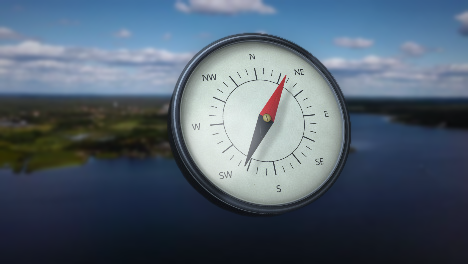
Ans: ° 35
